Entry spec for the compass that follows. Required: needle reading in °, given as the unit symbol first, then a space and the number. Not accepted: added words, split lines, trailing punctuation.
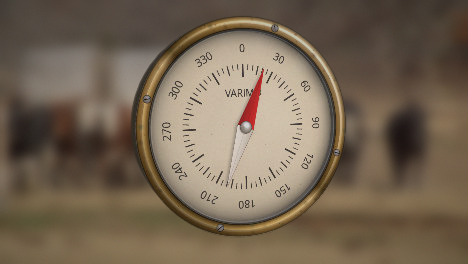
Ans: ° 20
